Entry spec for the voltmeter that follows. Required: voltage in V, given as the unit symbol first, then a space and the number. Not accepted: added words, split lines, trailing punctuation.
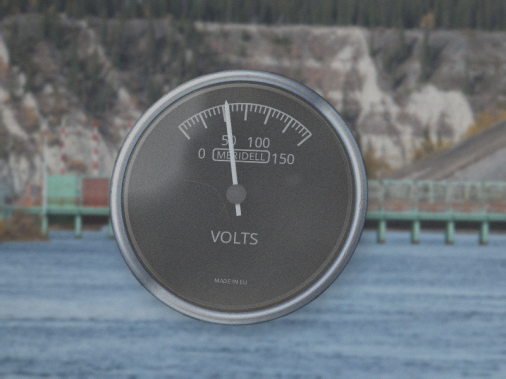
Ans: V 55
